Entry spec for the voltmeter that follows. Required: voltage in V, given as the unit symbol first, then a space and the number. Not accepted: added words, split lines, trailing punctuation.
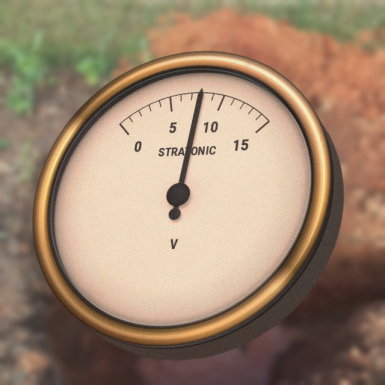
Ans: V 8
